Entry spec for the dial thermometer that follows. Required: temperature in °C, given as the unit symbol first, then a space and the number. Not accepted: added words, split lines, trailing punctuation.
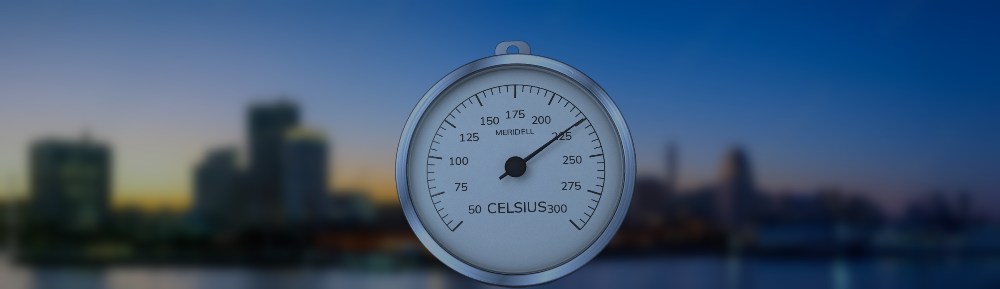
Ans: °C 225
